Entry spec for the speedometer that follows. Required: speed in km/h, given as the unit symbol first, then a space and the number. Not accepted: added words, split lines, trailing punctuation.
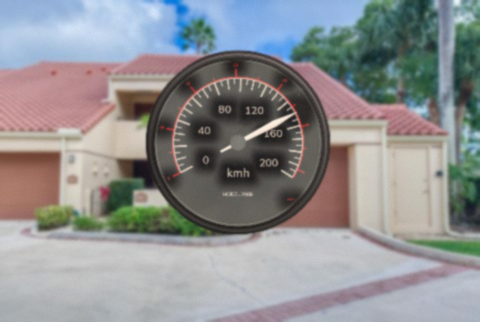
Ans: km/h 150
